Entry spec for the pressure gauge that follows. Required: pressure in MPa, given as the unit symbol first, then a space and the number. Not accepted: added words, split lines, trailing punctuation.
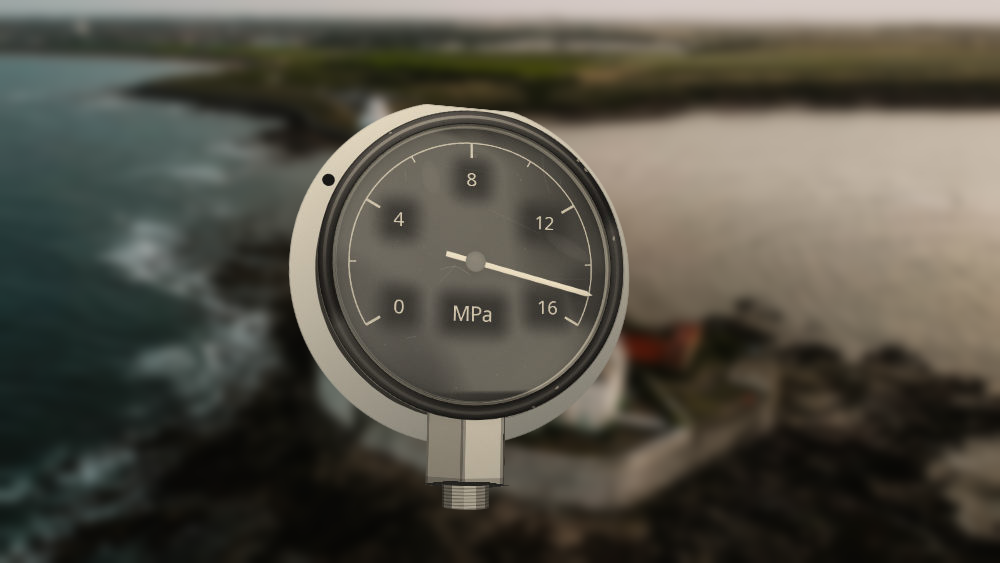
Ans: MPa 15
